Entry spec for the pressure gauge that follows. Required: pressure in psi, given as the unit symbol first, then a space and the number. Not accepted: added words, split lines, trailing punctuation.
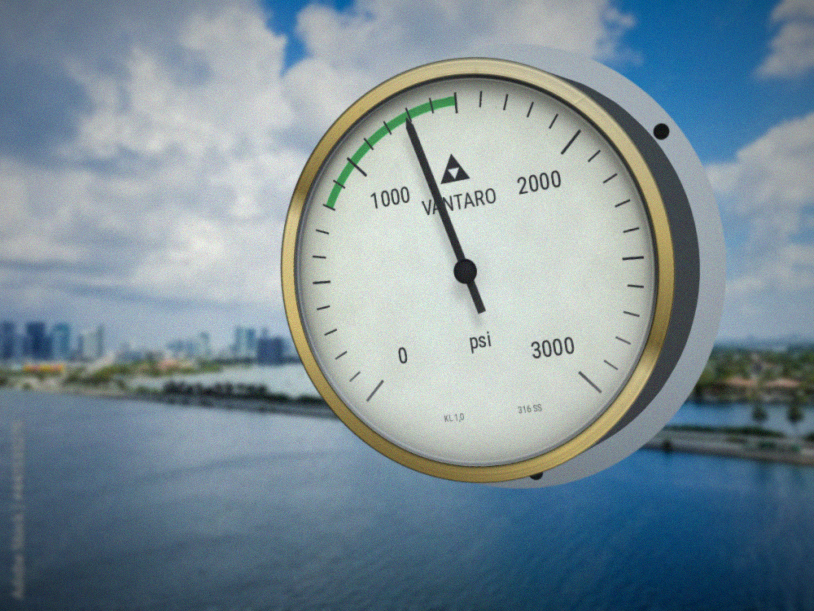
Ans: psi 1300
